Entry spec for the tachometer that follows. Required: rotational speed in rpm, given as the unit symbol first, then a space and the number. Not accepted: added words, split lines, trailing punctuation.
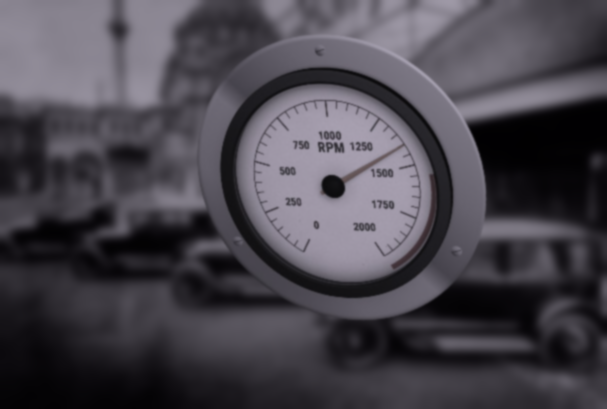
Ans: rpm 1400
